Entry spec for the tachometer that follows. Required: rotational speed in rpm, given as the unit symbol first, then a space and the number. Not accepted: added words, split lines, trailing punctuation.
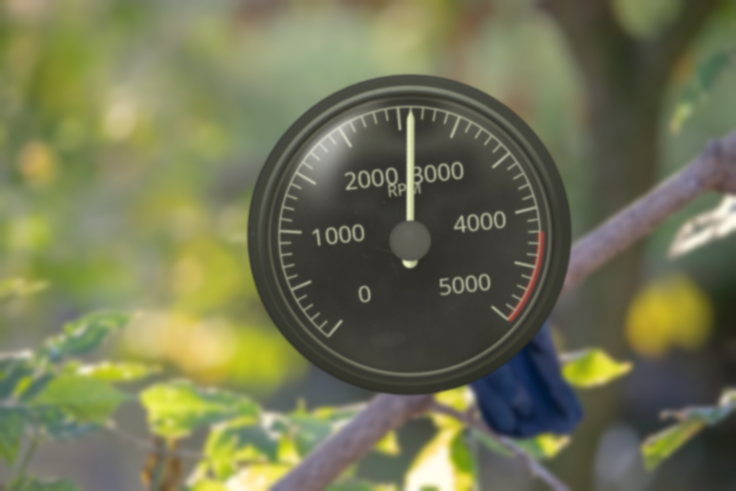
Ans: rpm 2600
